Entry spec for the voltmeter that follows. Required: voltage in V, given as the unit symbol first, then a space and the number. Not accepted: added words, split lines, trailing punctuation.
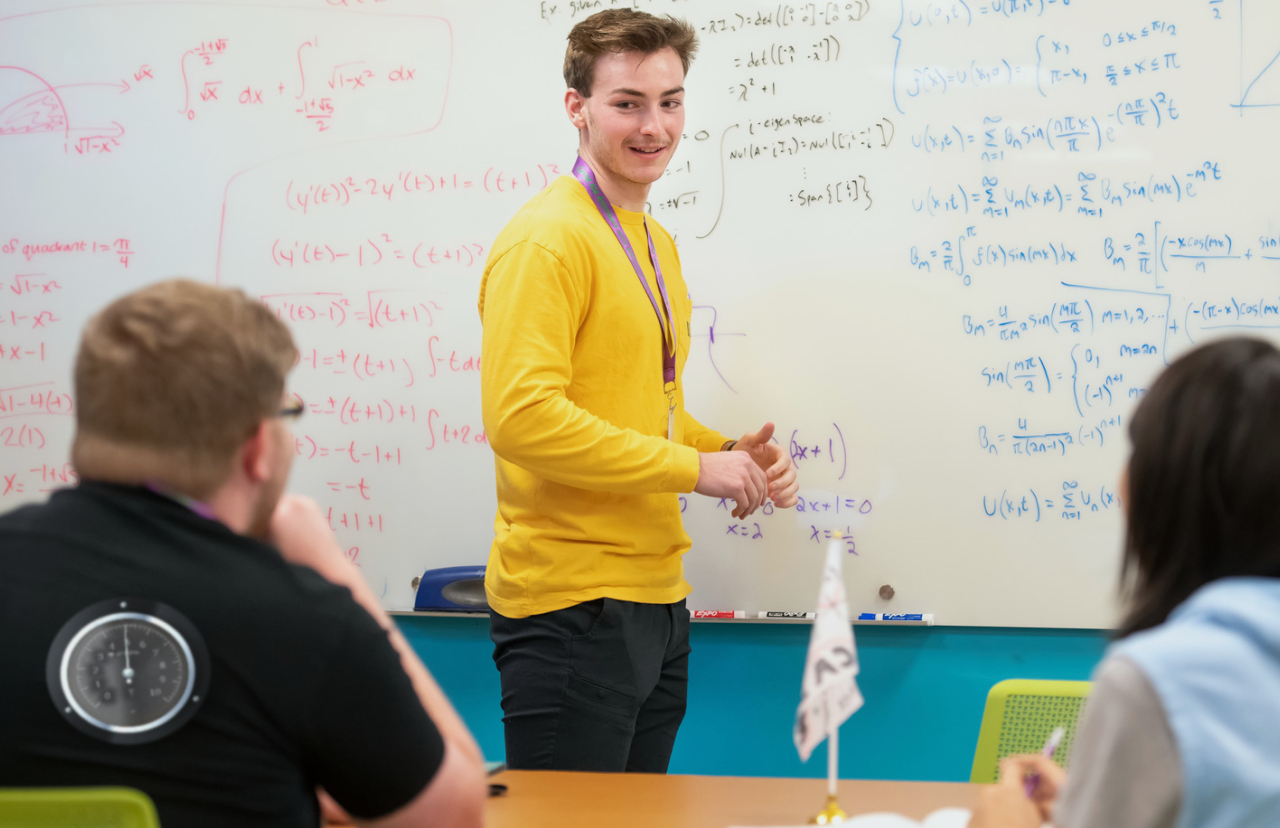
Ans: V 5
